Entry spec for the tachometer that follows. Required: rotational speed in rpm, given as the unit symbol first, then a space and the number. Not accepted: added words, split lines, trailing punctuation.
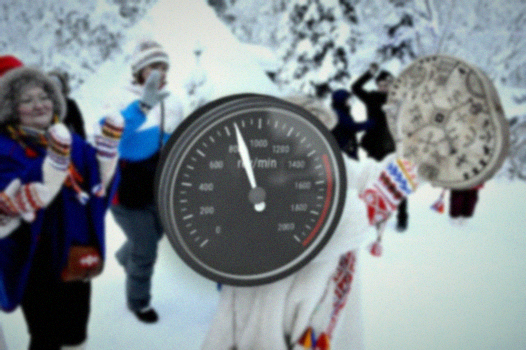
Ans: rpm 850
